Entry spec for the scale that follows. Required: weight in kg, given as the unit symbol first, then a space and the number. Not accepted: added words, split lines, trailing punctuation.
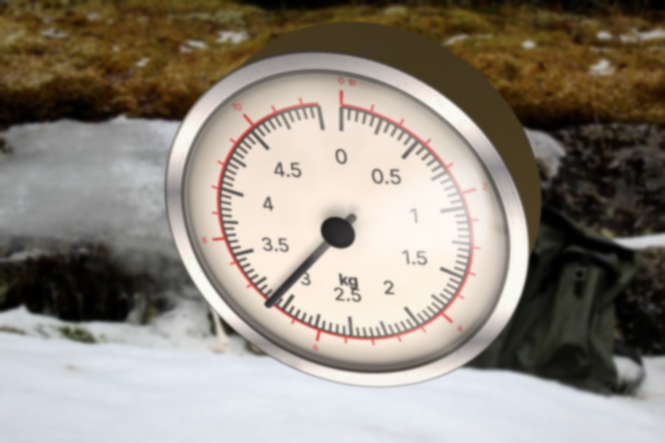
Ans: kg 3.1
